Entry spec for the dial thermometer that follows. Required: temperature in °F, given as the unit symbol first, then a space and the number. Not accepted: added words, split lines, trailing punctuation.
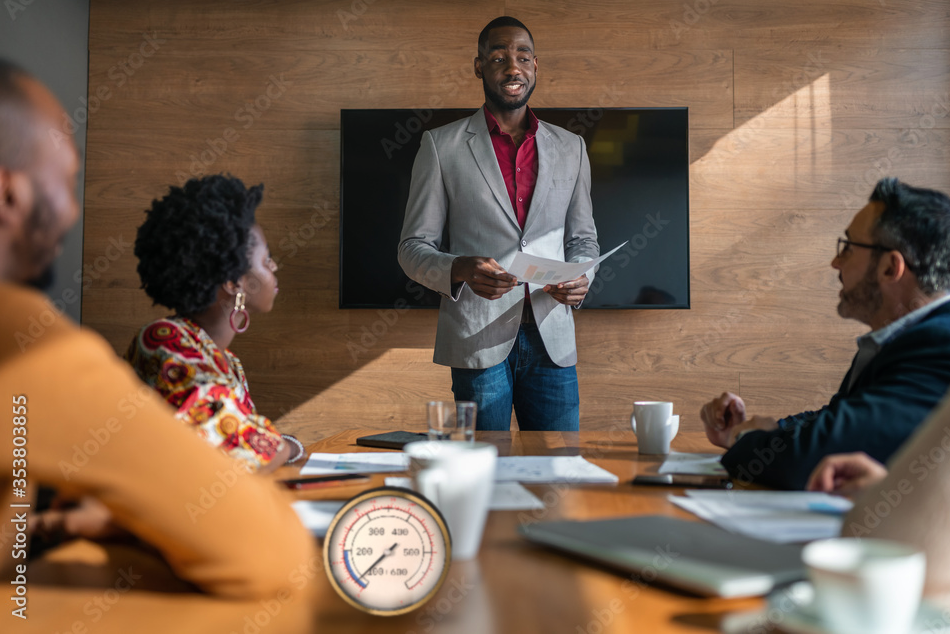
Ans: °F 125
